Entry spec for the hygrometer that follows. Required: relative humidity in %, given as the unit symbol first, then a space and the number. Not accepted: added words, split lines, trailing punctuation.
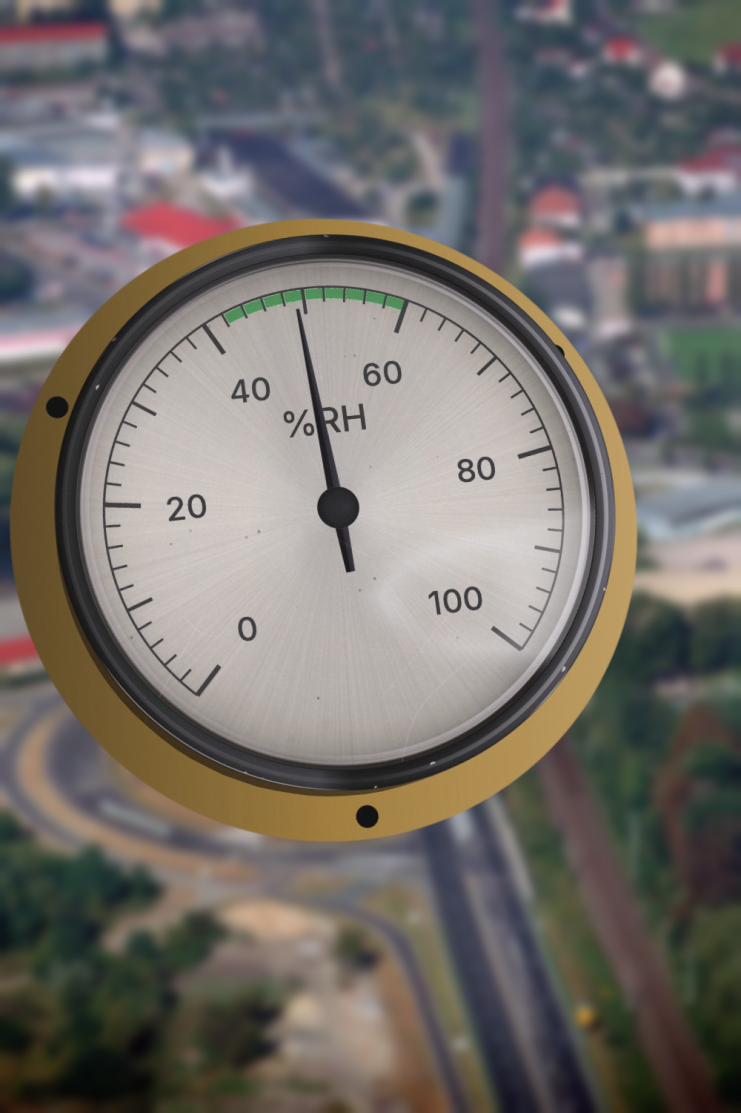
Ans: % 49
